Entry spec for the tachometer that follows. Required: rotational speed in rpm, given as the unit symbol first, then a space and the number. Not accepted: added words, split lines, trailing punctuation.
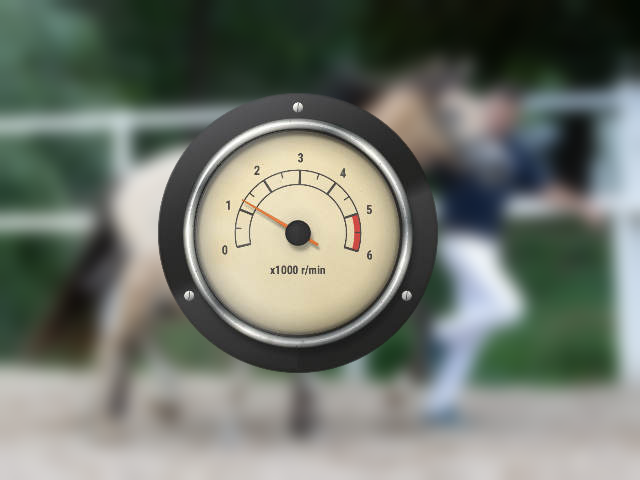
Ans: rpm 1250
